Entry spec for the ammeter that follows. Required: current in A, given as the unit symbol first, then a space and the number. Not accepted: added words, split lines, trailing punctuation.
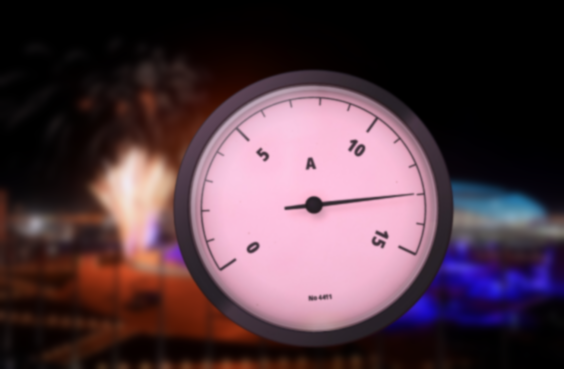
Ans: A 13
